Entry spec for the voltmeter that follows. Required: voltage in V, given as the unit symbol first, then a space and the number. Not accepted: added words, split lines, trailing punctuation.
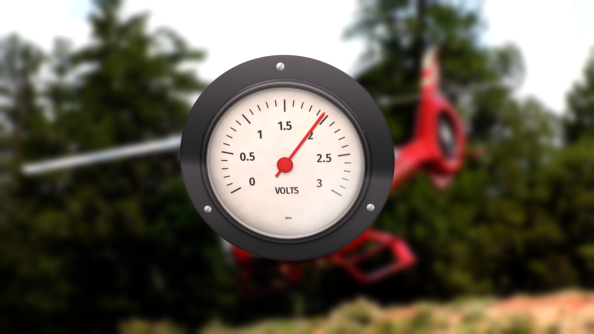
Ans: V 1.95
